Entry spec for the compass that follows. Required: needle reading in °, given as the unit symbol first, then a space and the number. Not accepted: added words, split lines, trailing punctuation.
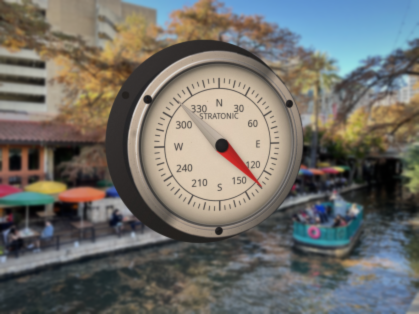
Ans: ° 135
